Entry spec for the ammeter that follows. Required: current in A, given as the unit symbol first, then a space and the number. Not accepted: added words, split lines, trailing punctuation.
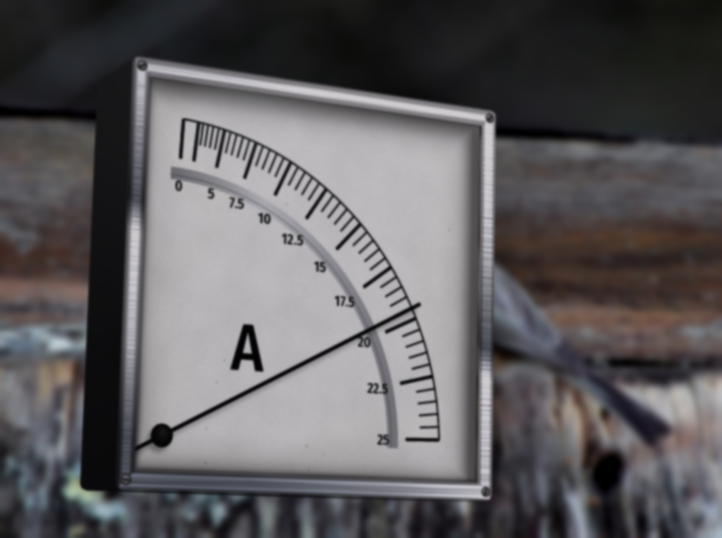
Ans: A 19.5
